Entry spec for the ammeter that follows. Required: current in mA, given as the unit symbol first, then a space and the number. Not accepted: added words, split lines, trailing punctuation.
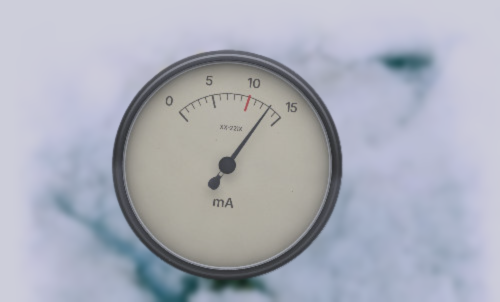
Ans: mA 13
